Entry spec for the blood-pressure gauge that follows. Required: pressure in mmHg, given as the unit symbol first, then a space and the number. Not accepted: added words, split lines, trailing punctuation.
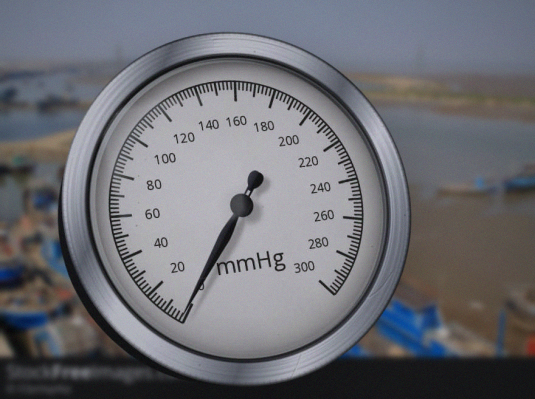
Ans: mmHg 2
